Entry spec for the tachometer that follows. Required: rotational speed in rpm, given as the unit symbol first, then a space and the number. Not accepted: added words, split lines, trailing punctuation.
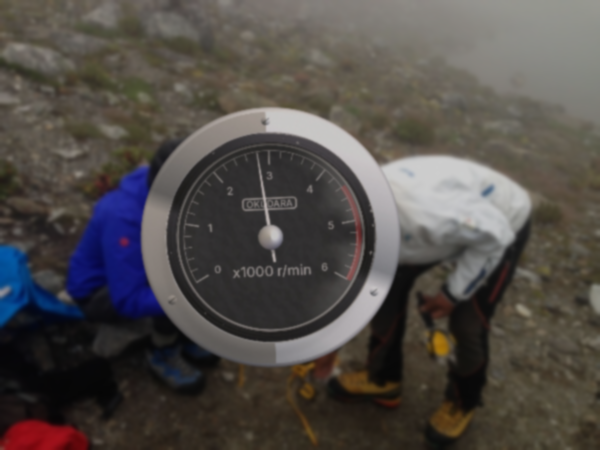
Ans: rpm 2800
